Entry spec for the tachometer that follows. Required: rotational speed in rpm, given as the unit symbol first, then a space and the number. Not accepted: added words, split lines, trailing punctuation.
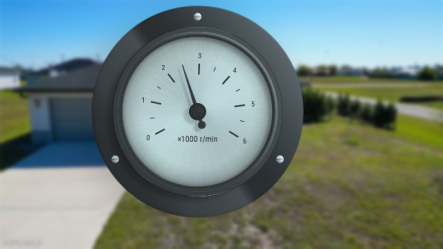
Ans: rpm 2500
